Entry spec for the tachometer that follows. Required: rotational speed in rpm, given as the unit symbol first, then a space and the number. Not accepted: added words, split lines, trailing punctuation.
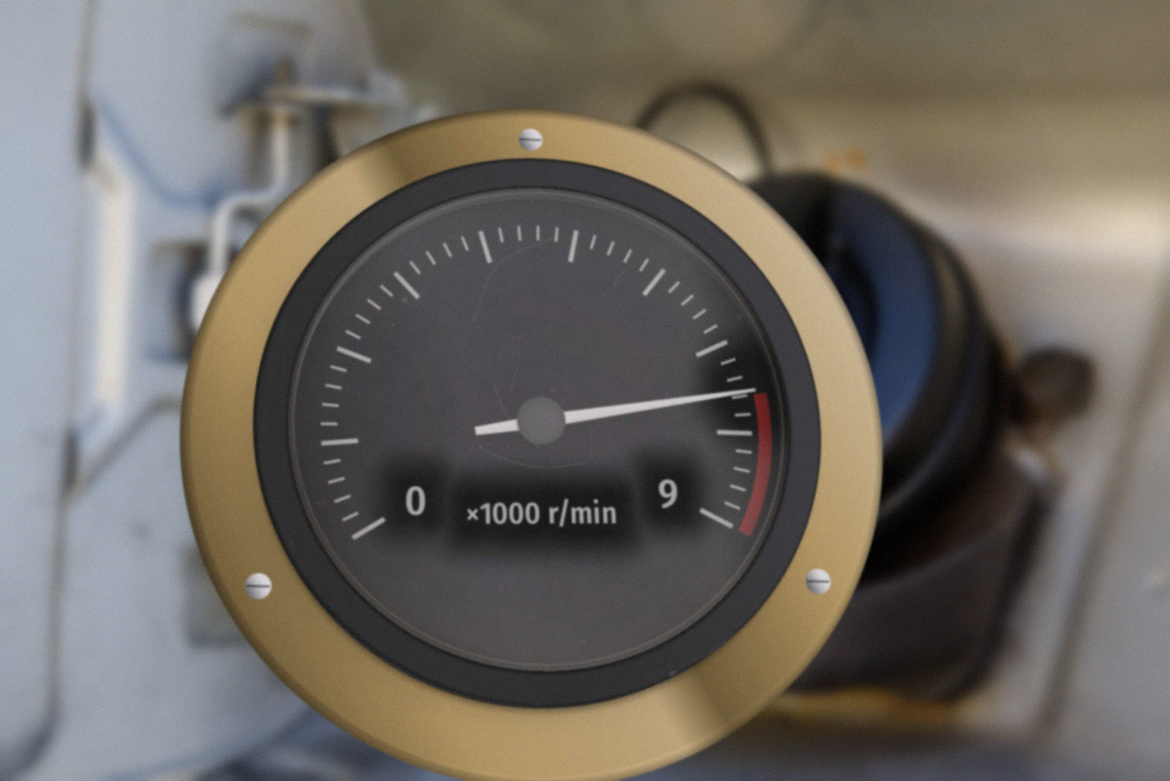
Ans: rpm 7600
